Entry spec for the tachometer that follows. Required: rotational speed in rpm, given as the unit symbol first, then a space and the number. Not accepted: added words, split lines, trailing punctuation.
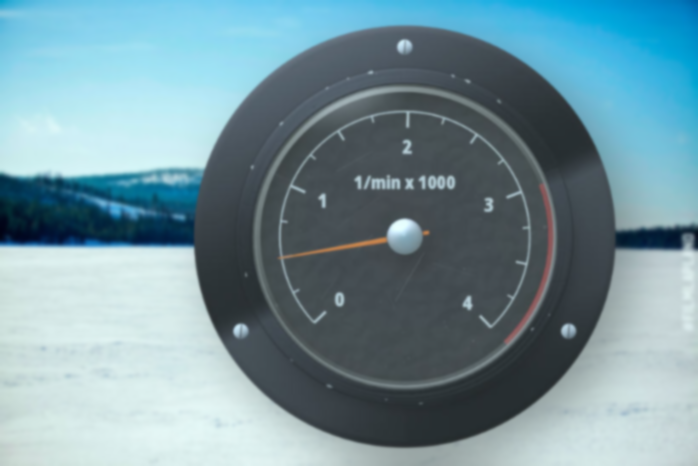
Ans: rpm 500
